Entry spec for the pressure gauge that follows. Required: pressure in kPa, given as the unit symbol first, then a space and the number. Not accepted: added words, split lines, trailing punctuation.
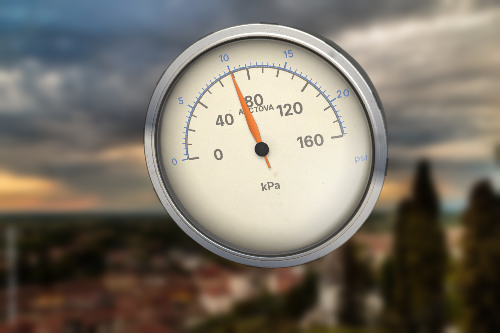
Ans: kPa 70
